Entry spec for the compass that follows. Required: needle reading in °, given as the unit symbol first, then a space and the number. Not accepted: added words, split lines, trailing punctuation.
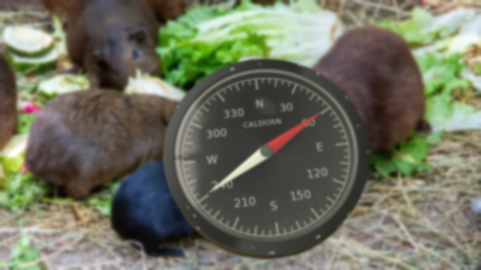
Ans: ° 60
